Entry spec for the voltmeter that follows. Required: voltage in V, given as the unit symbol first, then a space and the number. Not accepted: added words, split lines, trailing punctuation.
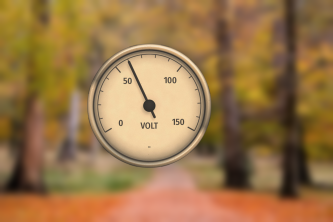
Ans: V 60
